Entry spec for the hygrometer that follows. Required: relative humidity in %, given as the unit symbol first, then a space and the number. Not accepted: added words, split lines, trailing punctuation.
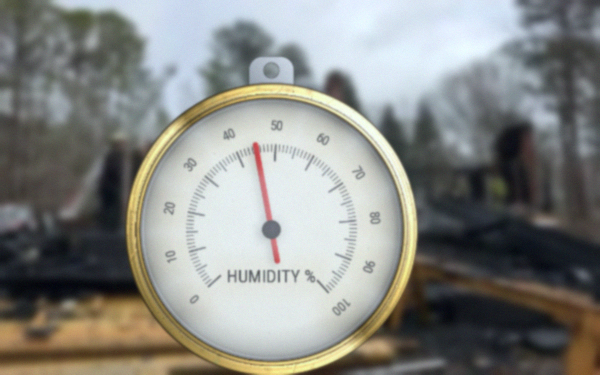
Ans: % 45
